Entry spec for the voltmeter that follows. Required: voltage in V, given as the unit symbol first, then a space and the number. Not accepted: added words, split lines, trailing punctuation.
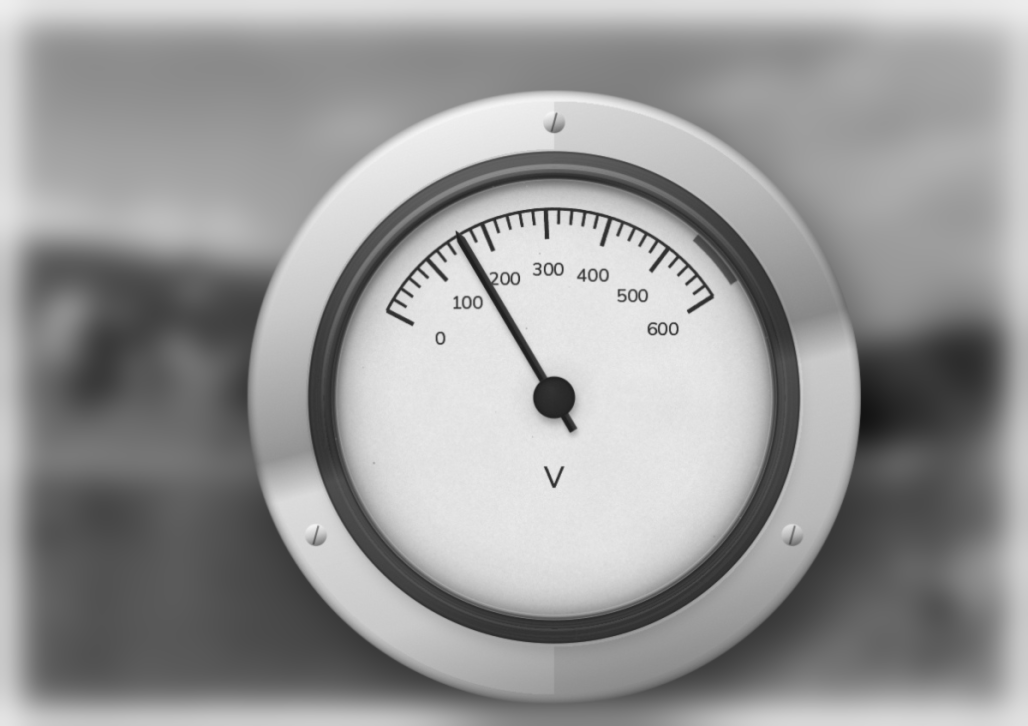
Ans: V 160
